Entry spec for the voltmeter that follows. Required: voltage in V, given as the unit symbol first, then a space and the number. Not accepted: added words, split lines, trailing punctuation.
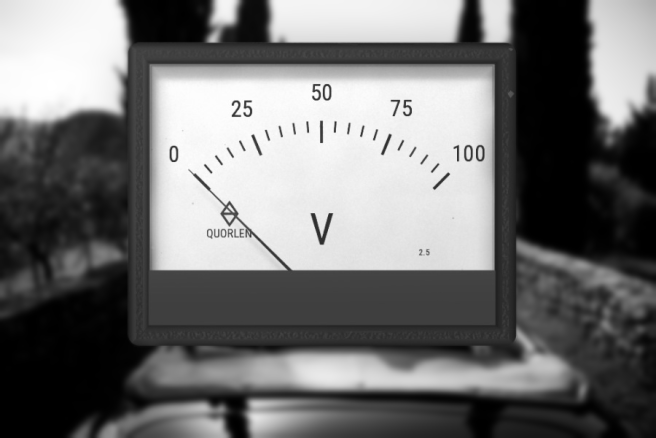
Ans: V 0
